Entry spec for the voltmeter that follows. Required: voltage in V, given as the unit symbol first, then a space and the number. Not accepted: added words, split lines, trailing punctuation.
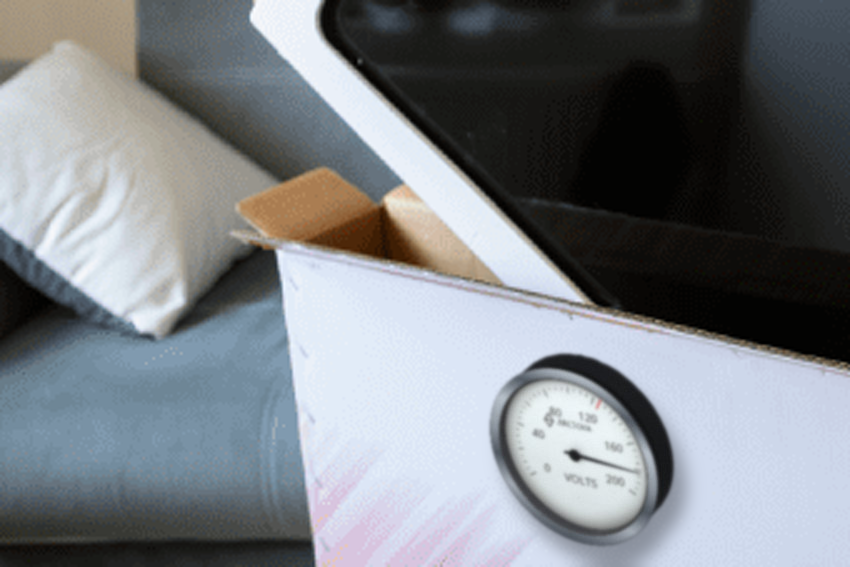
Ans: V 180
